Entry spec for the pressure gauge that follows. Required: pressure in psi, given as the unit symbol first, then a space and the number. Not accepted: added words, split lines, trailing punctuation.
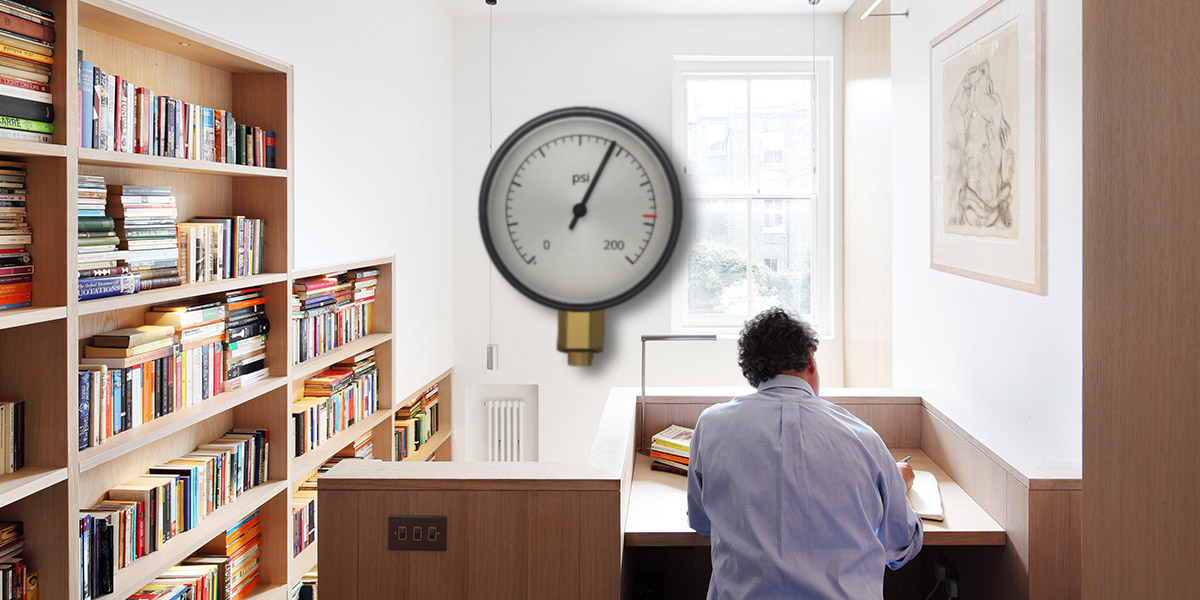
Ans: psi 120
